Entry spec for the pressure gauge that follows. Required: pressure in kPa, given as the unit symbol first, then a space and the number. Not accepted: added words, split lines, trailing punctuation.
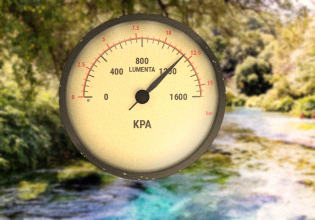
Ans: kPa 1200
